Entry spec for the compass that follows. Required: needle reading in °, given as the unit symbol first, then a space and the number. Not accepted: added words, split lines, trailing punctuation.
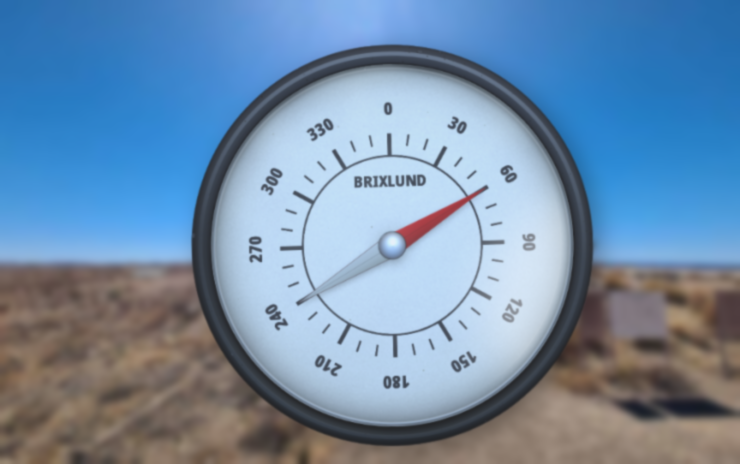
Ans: ° 60
